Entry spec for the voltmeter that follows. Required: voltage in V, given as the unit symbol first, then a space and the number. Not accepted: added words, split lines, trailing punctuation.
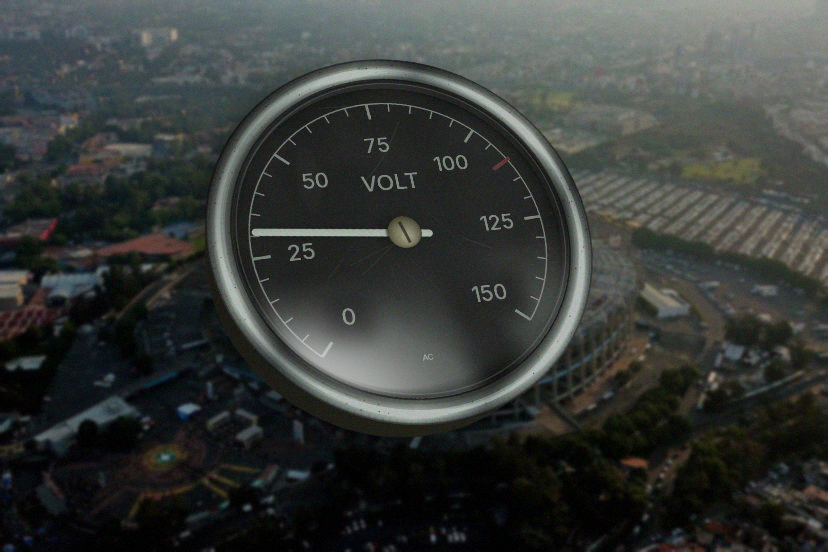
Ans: V 30
